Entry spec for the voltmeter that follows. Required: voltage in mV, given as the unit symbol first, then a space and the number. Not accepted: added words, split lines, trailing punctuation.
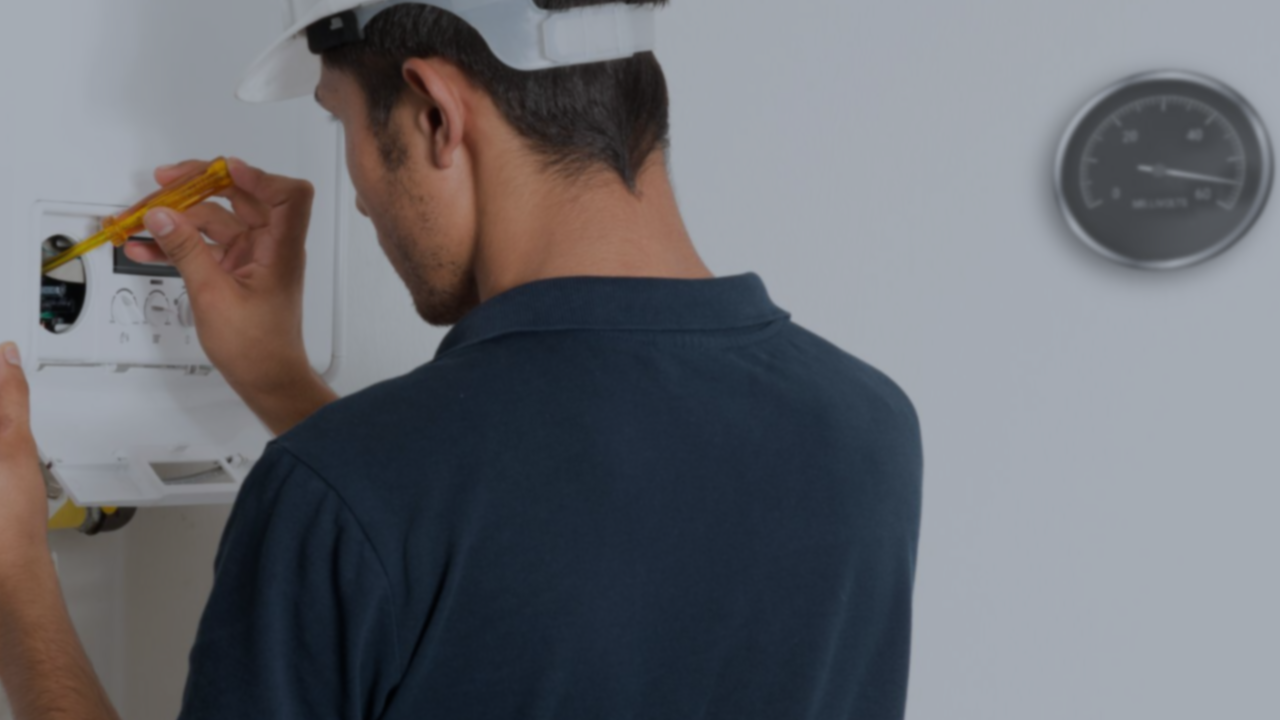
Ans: mV 55
